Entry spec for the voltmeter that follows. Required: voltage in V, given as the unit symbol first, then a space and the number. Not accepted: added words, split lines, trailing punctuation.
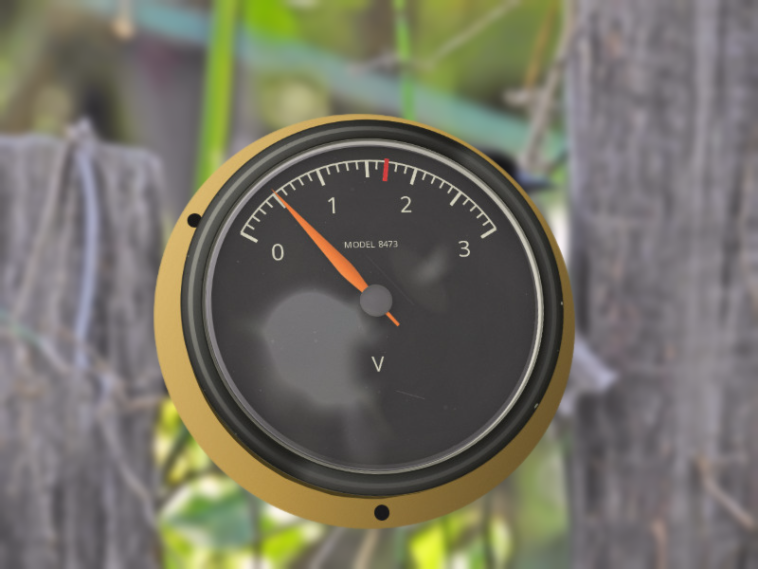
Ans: V 0.5
